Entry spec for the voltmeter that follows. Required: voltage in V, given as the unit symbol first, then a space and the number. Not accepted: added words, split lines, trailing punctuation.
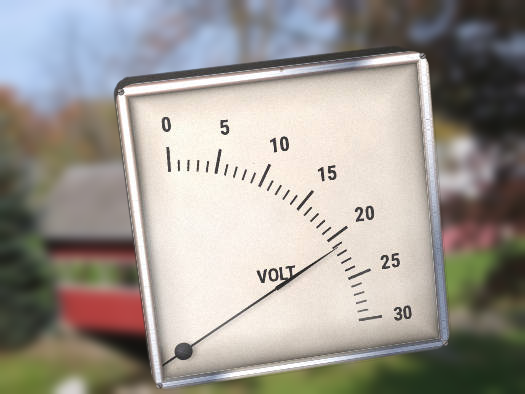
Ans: V 21
